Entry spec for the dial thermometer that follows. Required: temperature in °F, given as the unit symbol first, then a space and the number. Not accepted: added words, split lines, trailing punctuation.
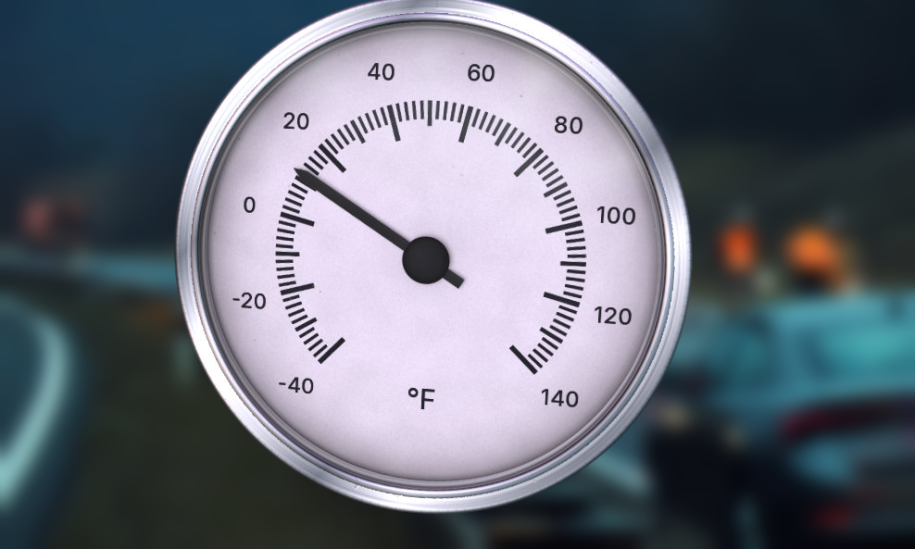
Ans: °F 12
